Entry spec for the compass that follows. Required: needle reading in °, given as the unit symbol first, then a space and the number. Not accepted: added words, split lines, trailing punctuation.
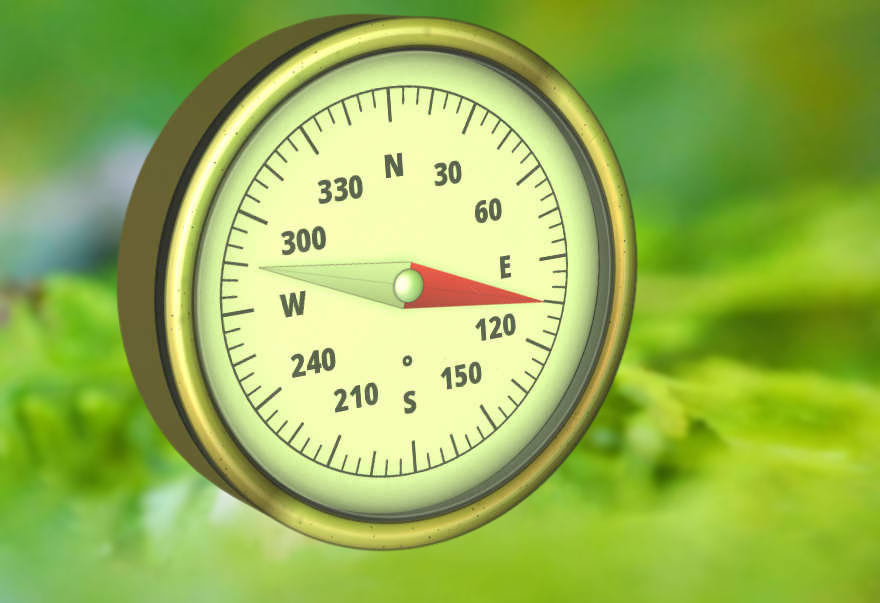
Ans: ° 105
